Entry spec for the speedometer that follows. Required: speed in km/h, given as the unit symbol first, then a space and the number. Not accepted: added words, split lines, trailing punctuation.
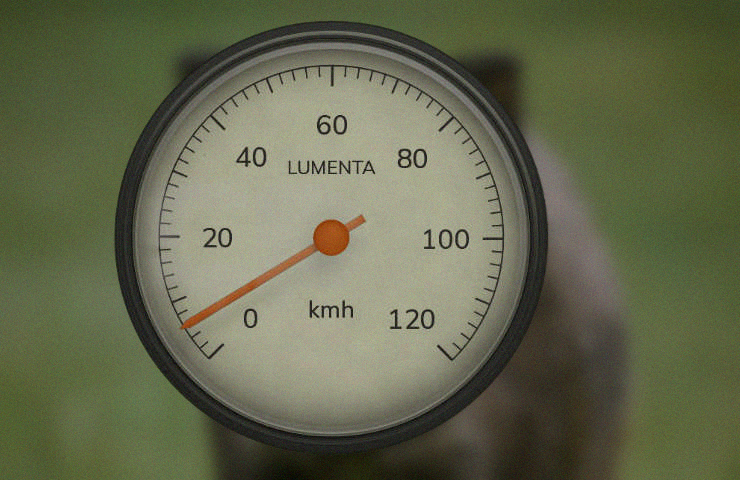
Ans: km/h 6
